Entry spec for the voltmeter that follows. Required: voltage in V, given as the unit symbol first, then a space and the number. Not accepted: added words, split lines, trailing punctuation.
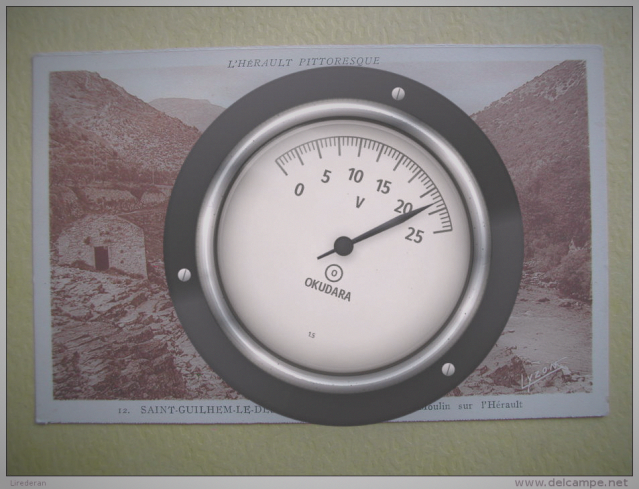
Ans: V 21.5
